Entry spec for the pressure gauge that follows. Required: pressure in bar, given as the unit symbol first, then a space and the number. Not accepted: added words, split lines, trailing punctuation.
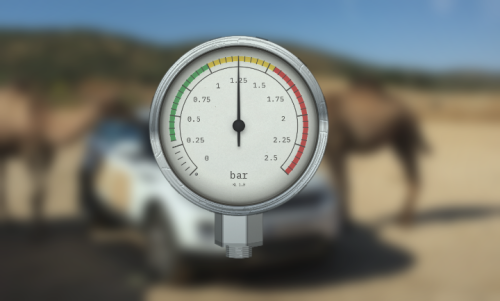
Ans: bar 1.25
